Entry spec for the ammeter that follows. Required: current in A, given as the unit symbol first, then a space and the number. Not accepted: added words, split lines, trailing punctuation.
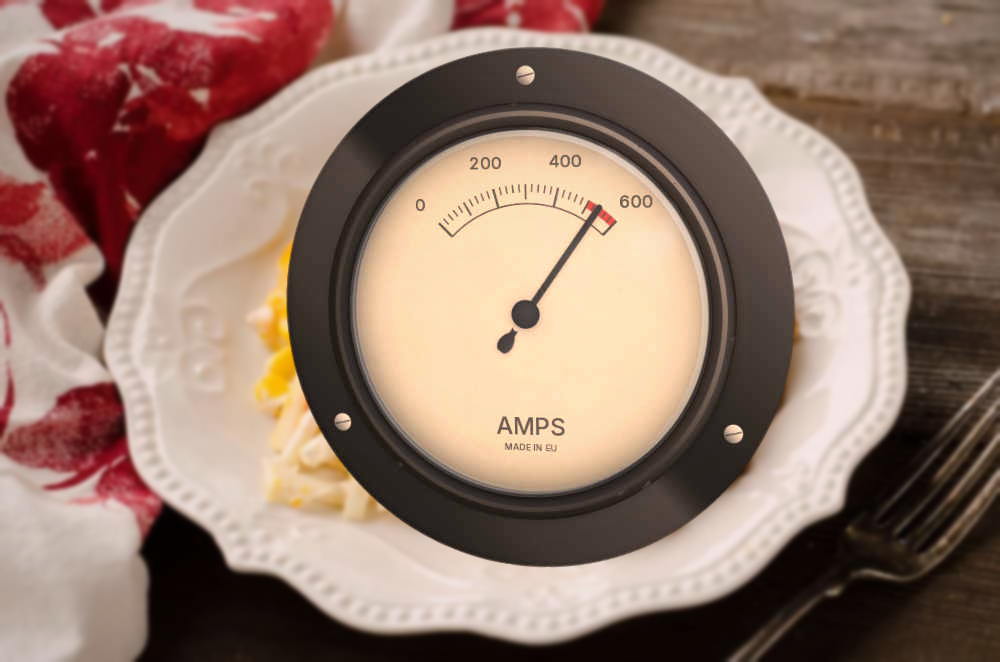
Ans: A 540
